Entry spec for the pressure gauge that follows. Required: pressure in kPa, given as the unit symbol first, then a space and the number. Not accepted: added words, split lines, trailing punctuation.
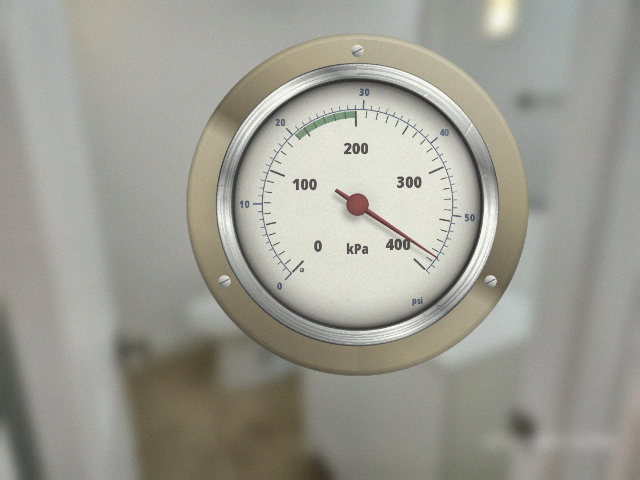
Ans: kPa 385
